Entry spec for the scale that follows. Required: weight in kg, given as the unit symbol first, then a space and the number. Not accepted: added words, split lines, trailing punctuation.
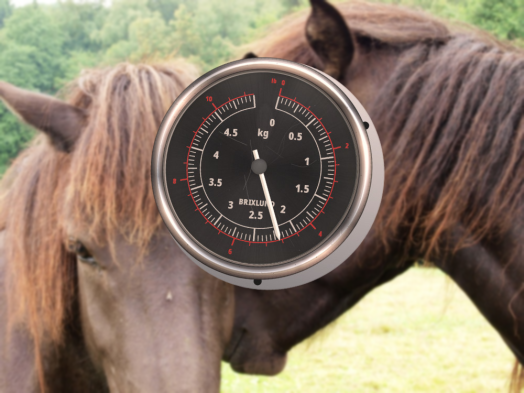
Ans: kg 2.2
